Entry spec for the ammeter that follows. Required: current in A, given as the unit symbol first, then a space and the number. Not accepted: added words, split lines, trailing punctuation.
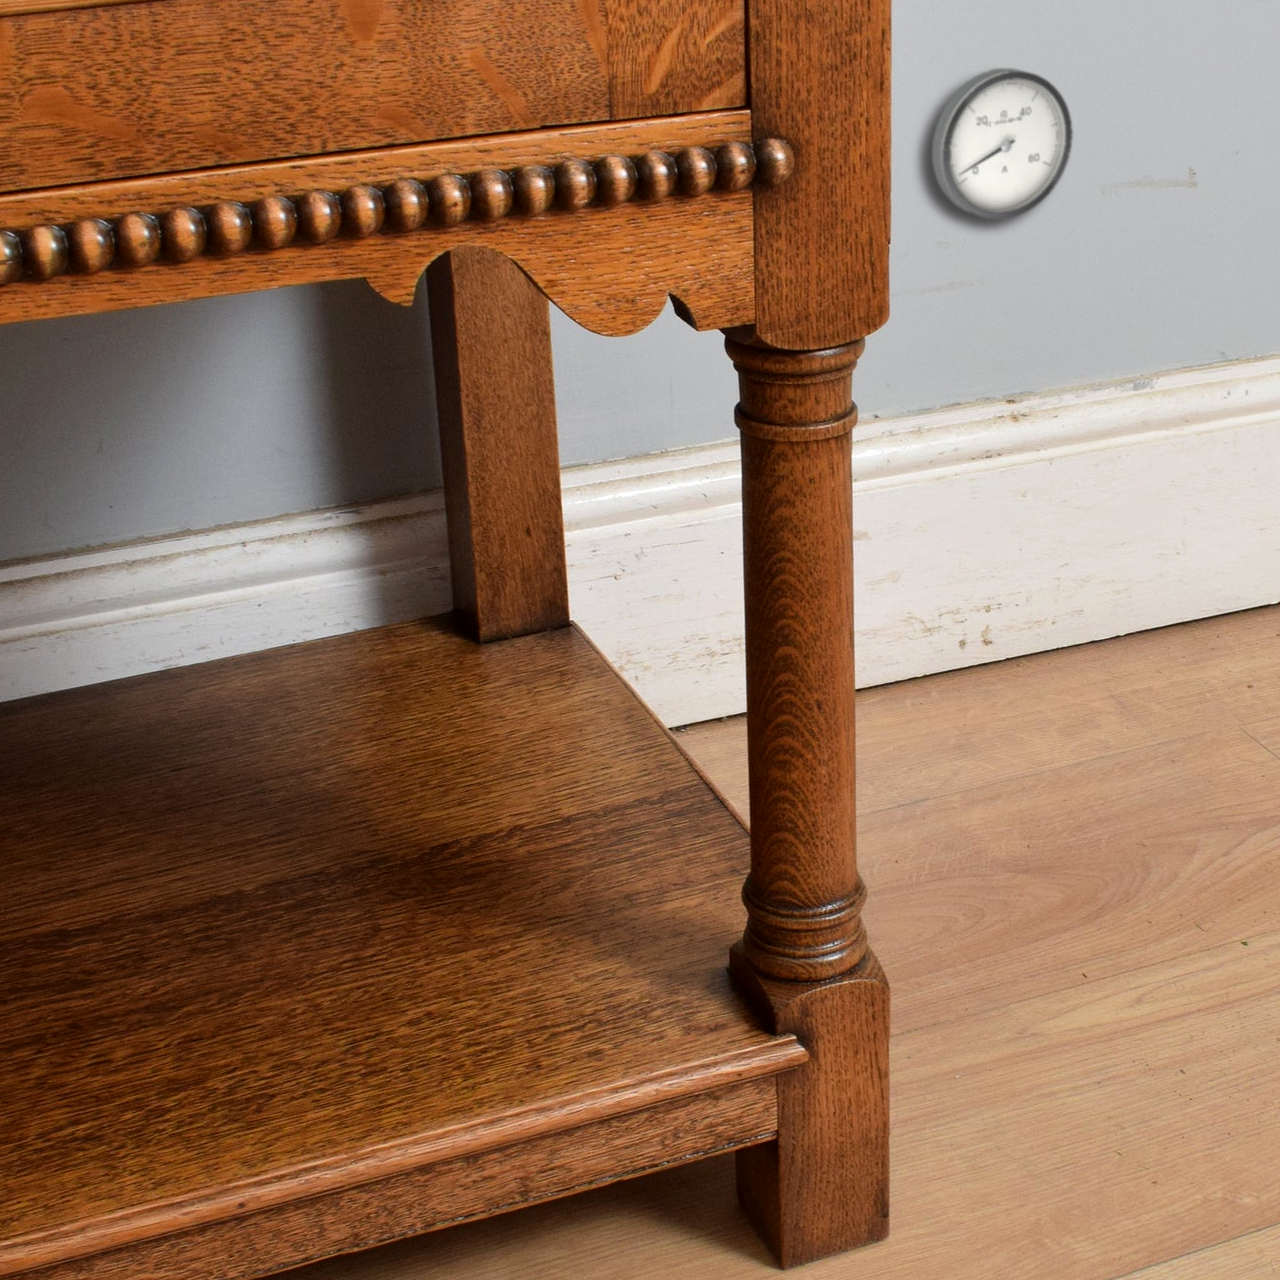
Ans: A 2.5
